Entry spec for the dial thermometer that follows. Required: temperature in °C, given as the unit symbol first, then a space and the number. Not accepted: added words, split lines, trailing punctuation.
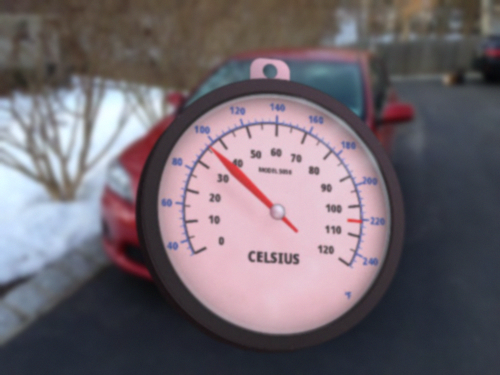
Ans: °C 35
